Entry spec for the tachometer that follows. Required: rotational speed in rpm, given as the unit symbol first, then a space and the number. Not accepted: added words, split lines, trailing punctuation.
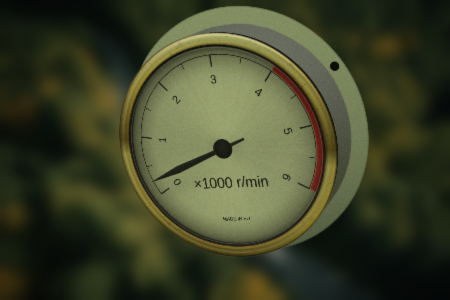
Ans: rpm 250
